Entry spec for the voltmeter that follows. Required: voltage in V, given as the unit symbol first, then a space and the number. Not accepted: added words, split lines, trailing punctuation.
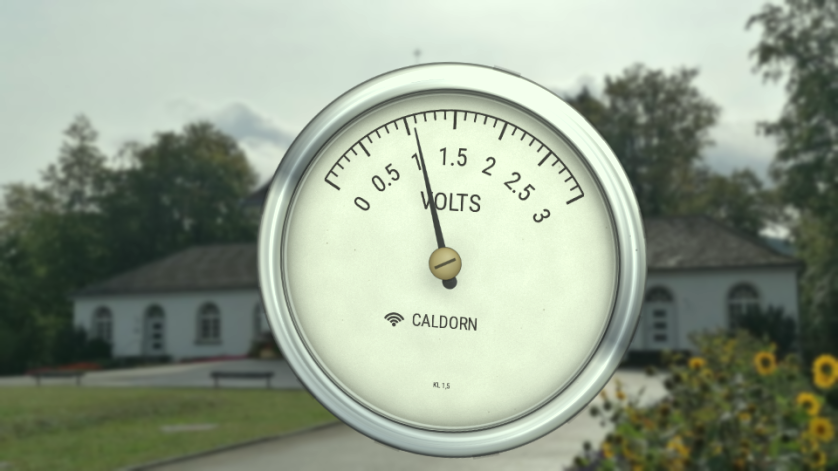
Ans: V 1.1
